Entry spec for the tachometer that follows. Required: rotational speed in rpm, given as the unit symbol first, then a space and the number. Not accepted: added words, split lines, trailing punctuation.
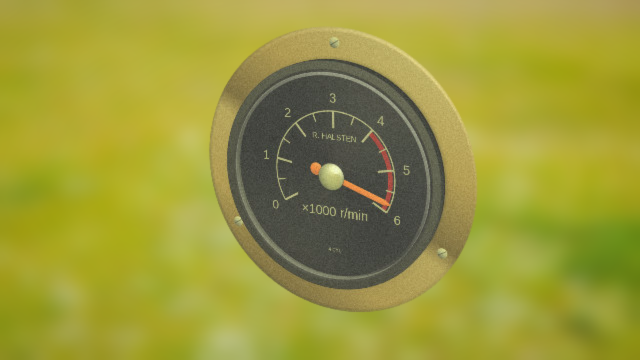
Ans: rpm 5750
